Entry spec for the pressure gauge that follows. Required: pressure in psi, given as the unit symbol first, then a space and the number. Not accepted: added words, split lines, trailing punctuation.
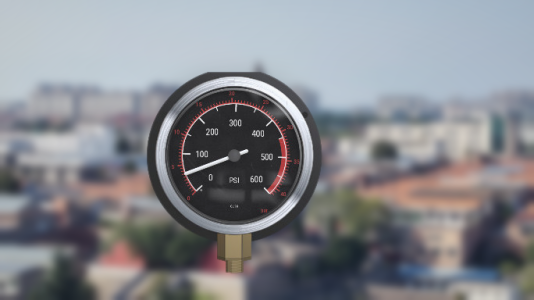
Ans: psi 50
